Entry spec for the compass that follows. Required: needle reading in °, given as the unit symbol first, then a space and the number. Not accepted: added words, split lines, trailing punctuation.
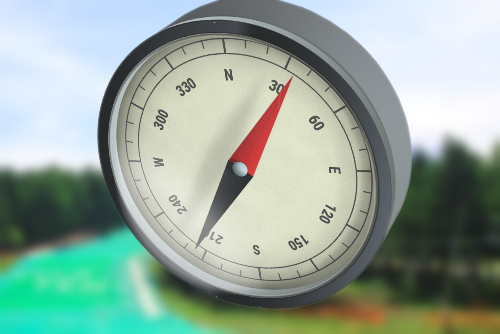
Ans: ° 35
